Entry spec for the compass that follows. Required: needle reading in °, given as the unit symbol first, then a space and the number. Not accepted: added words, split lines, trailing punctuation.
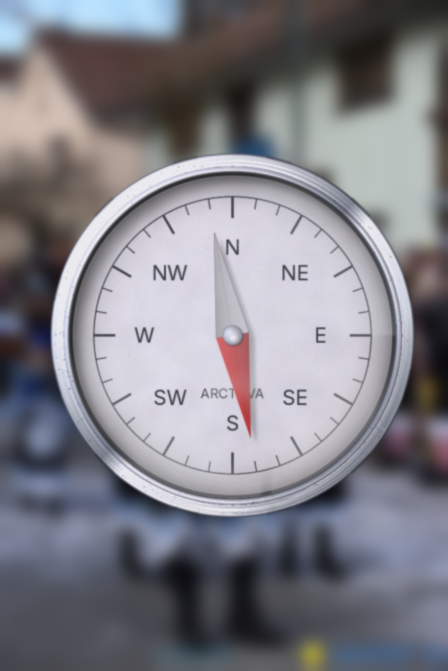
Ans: ° 170
